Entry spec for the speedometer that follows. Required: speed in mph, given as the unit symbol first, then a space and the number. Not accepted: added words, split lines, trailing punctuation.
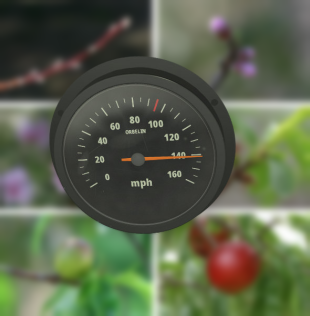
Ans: mph 140
